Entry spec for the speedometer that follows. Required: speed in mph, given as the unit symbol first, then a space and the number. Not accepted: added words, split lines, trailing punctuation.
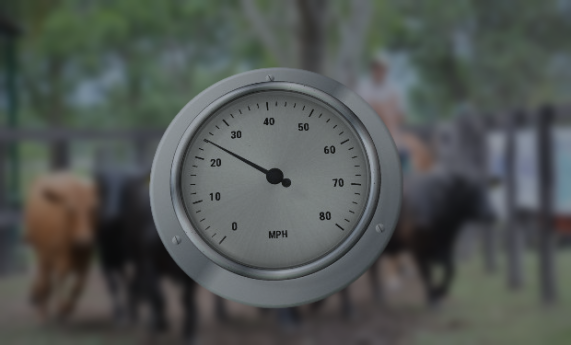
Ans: mph 24
